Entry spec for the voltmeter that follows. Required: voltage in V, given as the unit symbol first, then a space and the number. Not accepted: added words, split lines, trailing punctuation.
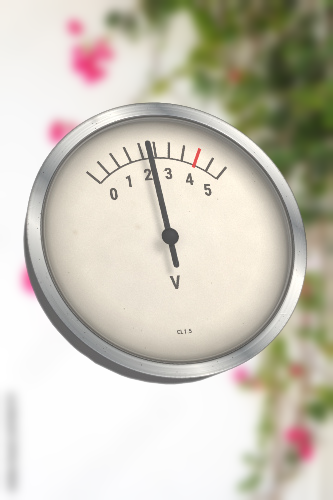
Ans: V 2.25
